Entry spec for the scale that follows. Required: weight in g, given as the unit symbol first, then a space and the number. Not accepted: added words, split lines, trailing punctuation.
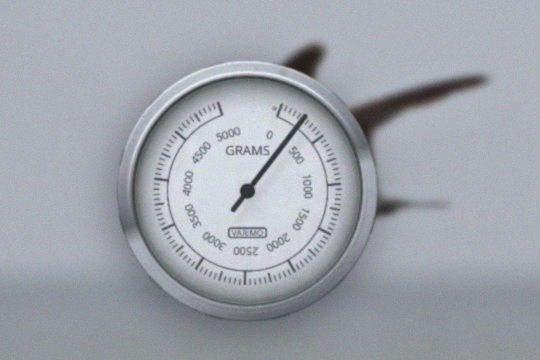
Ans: g 250
